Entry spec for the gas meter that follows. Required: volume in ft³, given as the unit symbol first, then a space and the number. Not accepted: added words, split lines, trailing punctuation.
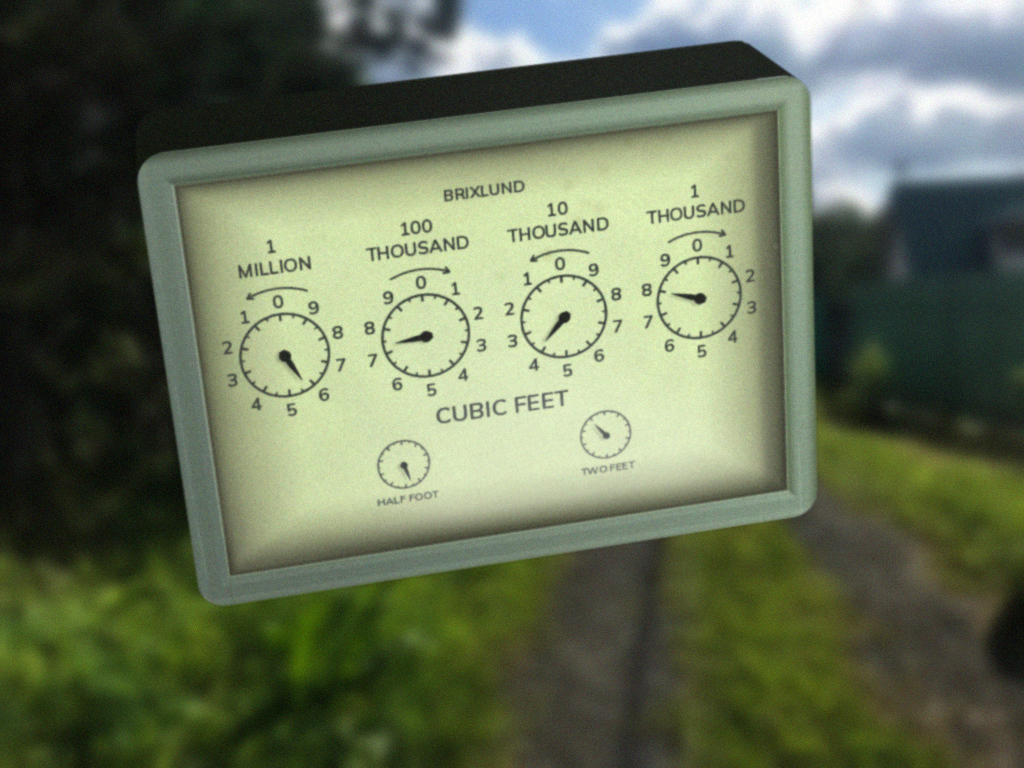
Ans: ft³ 573800
